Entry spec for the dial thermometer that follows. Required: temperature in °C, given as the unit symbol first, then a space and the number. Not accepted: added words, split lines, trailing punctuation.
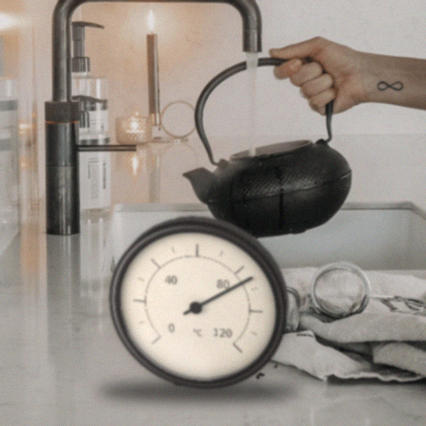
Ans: °C 85
